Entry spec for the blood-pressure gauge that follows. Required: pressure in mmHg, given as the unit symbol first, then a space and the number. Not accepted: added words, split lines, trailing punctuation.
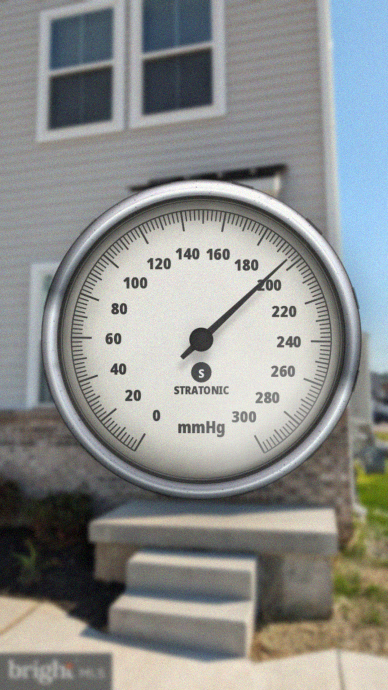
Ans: mmHg 196
